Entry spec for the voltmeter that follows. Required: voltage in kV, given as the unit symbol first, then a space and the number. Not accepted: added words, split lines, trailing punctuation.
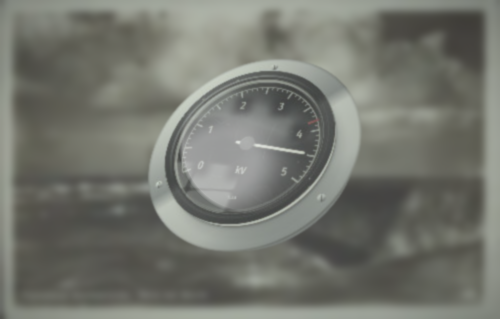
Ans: kV 4.5
